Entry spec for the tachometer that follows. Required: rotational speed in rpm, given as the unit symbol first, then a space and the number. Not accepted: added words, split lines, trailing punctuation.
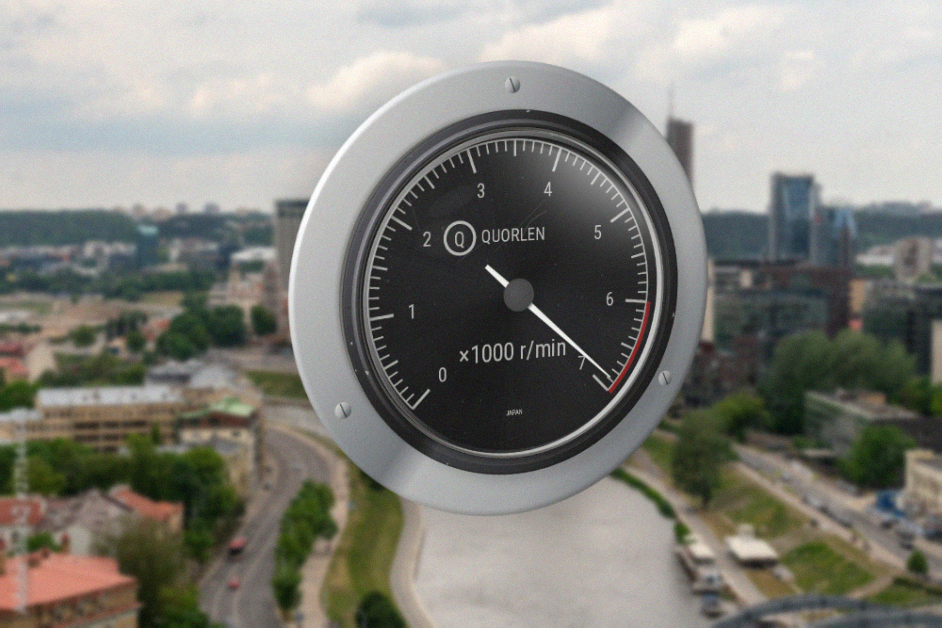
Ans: rpm 6900
